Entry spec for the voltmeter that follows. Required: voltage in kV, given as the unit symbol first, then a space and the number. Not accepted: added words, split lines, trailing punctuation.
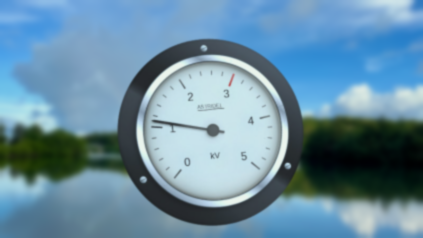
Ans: kV 1.1
